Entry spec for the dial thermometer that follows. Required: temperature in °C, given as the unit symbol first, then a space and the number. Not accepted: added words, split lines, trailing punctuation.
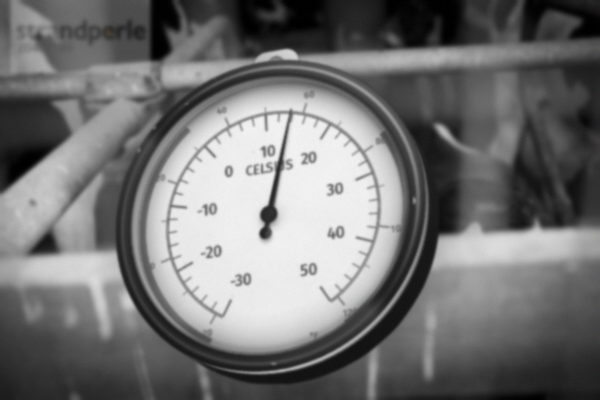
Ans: °C 14
